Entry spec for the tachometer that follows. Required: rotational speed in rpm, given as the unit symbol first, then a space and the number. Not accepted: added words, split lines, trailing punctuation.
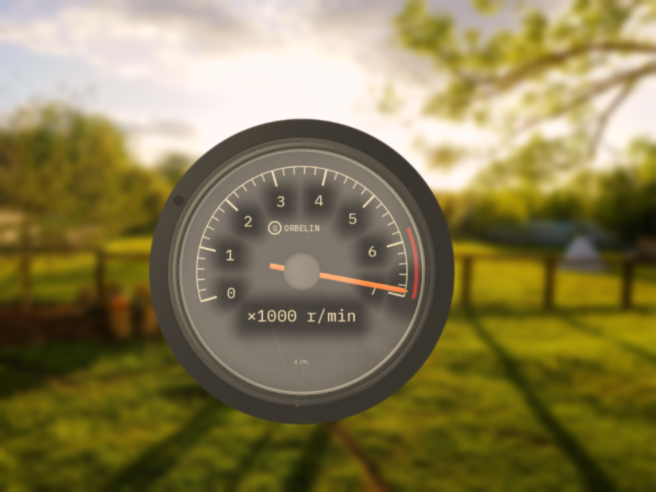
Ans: rpm 6900
